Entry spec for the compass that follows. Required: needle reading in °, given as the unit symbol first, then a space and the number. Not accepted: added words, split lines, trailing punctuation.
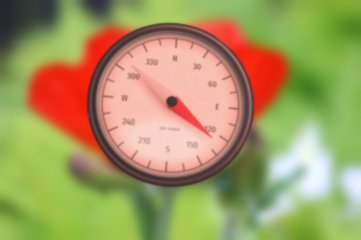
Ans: ° 127.5
